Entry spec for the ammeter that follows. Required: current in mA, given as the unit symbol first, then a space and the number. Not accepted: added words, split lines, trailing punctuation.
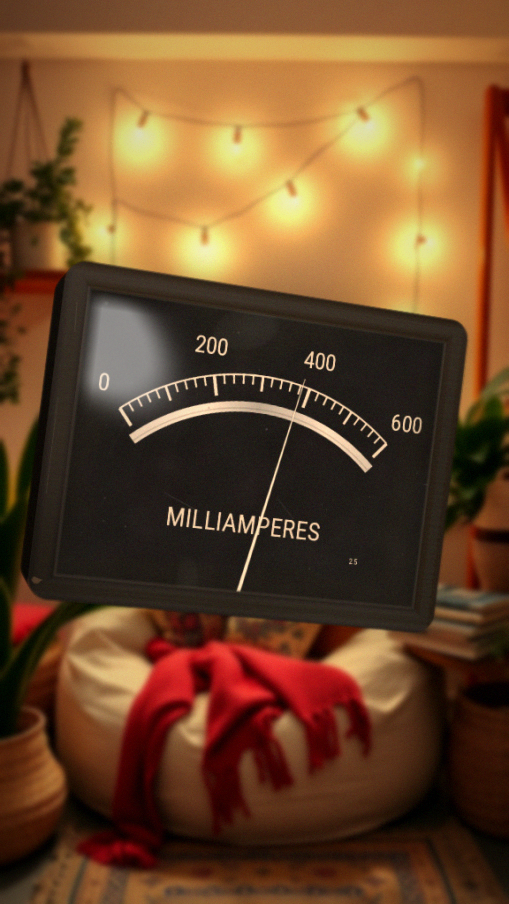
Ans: mA 380
